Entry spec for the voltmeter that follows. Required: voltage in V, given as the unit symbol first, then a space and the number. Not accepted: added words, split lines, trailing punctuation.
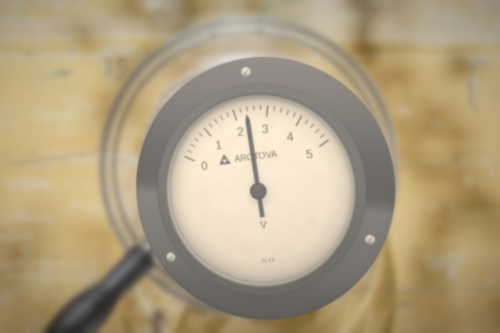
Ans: V 2.4
